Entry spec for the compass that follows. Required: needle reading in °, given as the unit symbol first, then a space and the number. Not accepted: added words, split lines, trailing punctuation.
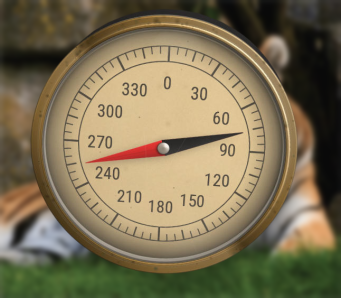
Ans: ° 255
